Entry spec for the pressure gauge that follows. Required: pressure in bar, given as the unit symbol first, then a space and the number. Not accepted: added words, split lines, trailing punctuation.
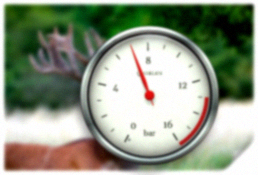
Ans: bar 7
